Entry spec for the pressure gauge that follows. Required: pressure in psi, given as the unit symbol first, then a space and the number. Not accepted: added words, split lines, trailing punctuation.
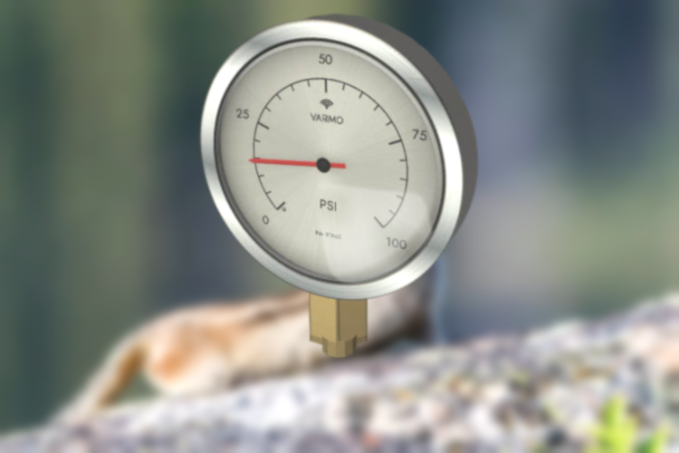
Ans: psi 15
